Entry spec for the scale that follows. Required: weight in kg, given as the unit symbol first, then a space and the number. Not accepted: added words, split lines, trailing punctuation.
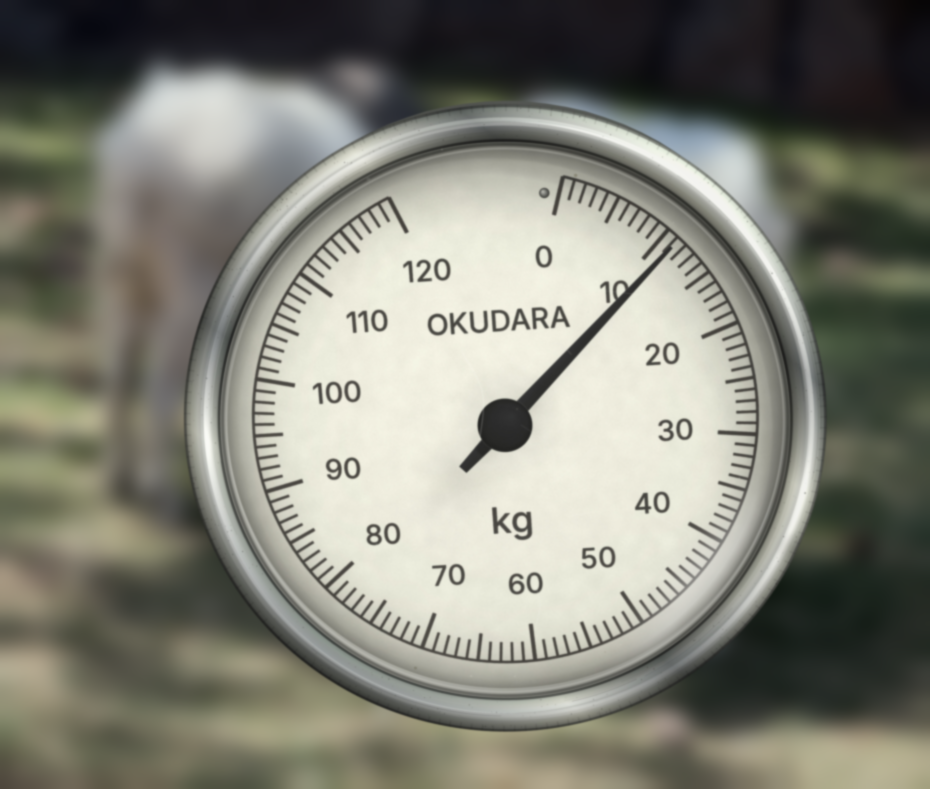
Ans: kg 11
